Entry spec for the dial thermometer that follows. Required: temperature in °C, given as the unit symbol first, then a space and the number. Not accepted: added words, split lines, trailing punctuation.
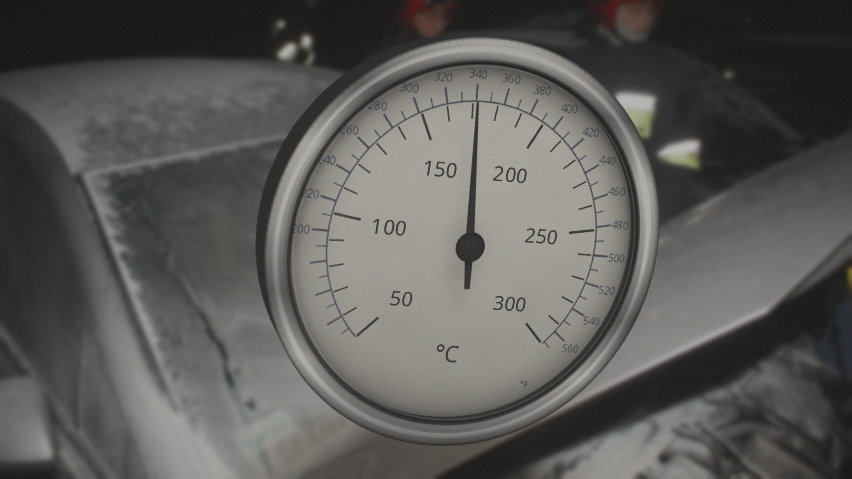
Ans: °C 170
